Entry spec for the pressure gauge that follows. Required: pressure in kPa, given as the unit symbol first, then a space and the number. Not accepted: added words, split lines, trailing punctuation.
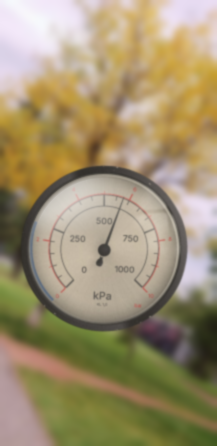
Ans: kPa 575
